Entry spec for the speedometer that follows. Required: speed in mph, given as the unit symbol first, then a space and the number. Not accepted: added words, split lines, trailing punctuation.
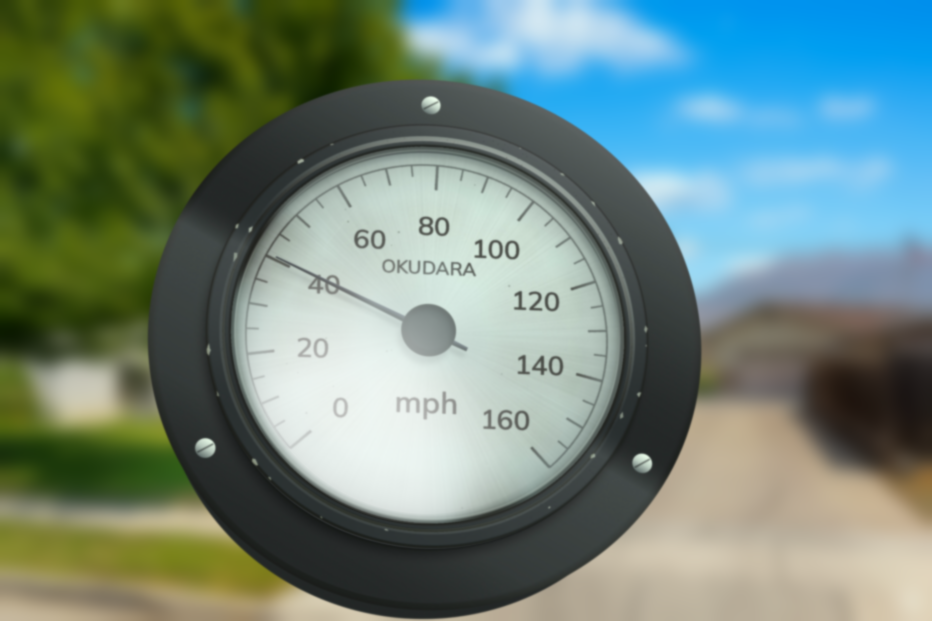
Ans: mph 40
